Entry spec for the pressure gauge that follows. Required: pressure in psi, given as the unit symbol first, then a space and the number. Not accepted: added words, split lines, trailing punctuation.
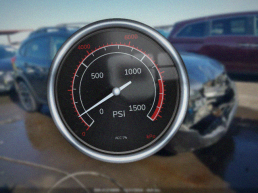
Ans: psi 100
